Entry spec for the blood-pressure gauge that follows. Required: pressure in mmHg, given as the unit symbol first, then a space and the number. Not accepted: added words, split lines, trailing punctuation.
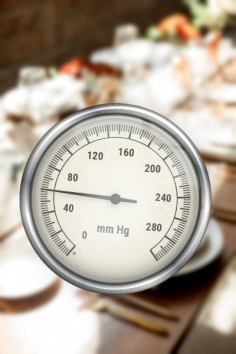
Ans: mmHg 60
